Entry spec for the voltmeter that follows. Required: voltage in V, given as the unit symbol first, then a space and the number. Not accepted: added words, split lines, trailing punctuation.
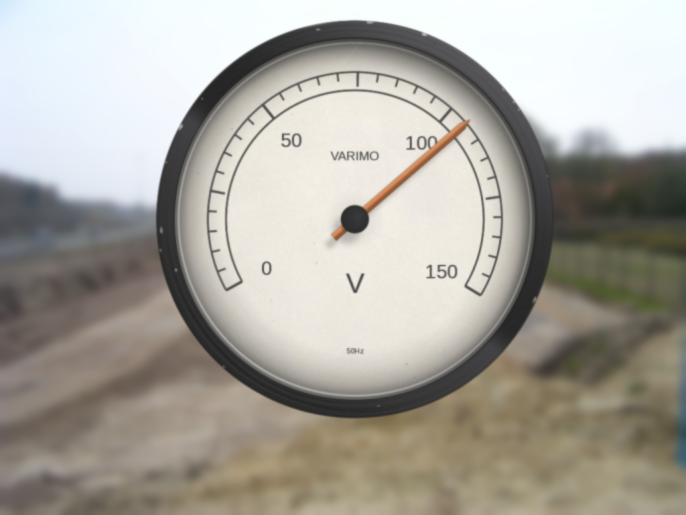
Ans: V 105
